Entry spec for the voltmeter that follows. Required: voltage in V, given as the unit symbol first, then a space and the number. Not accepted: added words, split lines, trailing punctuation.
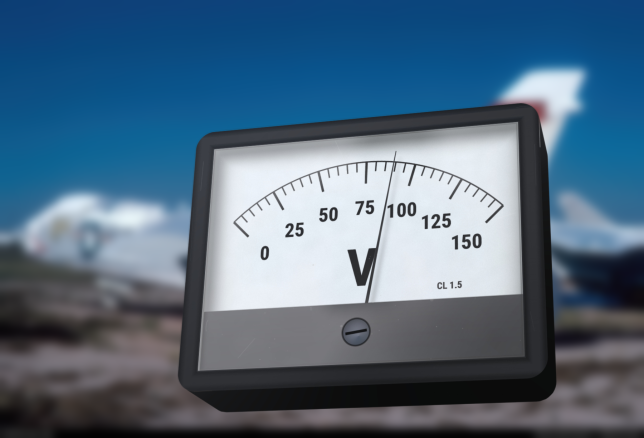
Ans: V 90
